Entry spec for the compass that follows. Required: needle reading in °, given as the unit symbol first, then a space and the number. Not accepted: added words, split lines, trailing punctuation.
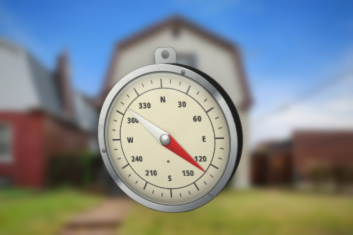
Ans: ° 130
